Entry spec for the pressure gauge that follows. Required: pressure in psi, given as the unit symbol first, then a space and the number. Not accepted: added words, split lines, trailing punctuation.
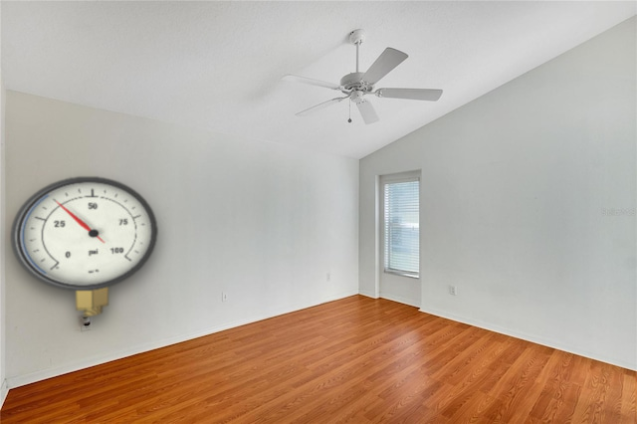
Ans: psi 35
